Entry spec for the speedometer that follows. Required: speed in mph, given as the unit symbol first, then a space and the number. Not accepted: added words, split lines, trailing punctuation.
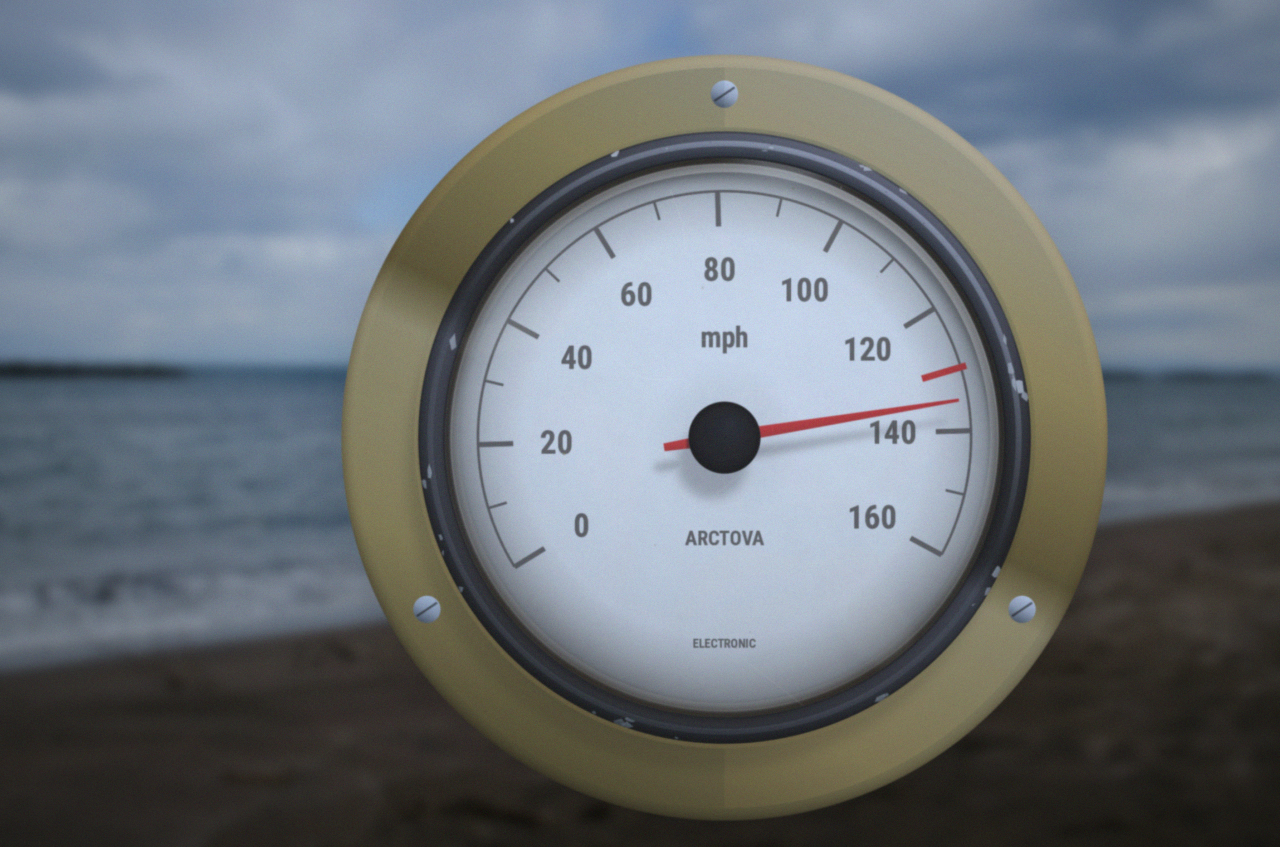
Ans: mph 135
